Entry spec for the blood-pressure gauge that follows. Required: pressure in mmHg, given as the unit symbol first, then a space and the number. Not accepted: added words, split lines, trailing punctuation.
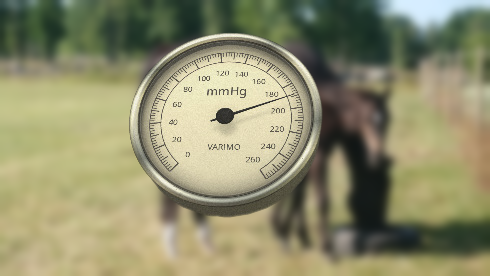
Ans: mmHg 190
